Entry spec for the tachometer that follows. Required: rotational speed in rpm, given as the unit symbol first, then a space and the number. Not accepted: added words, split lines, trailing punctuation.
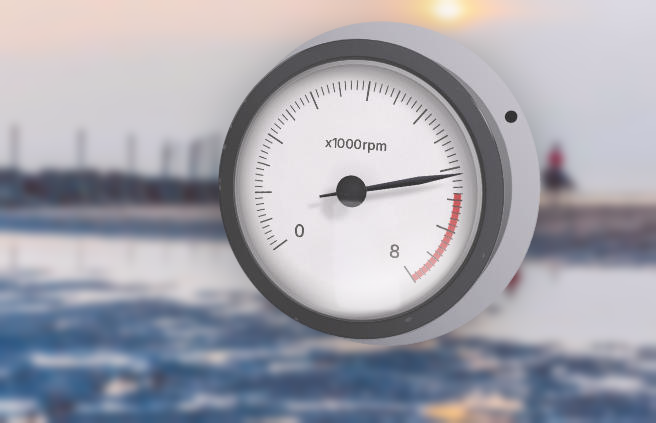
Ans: rpm 6100
